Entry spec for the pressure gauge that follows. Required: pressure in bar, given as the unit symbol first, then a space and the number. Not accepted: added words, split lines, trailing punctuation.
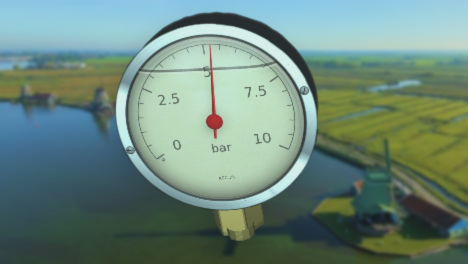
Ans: bar 5.25
